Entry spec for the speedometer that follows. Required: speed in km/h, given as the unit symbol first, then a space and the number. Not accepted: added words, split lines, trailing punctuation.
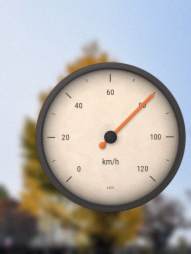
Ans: km/h 80
